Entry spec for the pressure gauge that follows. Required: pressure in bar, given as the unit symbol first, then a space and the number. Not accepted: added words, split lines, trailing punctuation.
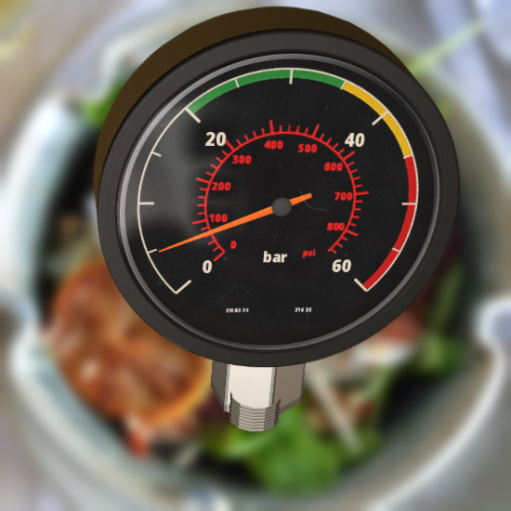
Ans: bar 5
